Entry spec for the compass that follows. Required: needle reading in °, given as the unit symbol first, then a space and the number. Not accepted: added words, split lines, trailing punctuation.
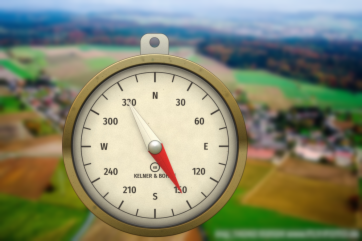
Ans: ° 150
